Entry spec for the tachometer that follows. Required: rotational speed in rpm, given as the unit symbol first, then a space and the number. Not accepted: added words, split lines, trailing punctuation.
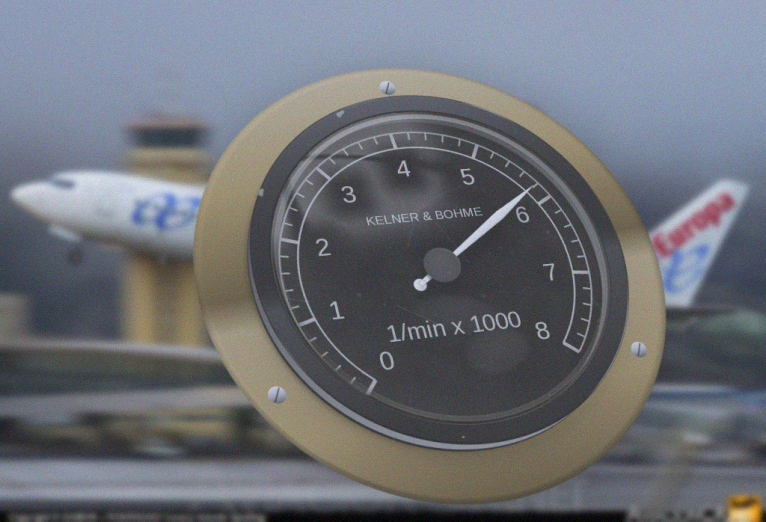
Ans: rpm 5800
